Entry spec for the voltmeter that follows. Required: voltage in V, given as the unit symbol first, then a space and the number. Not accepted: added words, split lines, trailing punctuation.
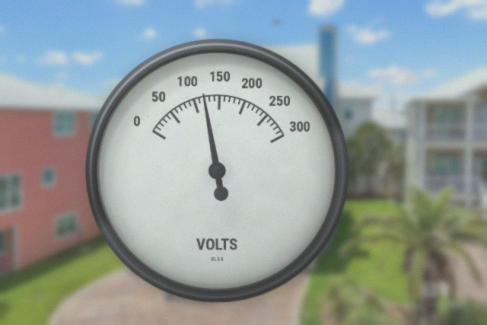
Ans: V 120
